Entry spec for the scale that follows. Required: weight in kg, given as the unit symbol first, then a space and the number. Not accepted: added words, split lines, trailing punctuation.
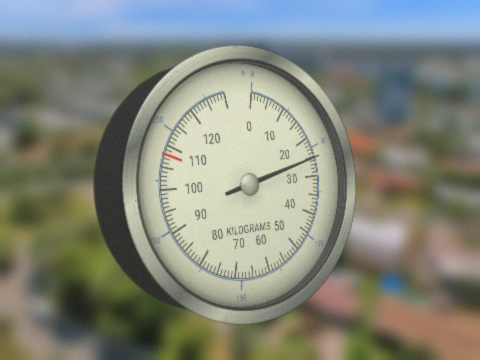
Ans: kg 25
